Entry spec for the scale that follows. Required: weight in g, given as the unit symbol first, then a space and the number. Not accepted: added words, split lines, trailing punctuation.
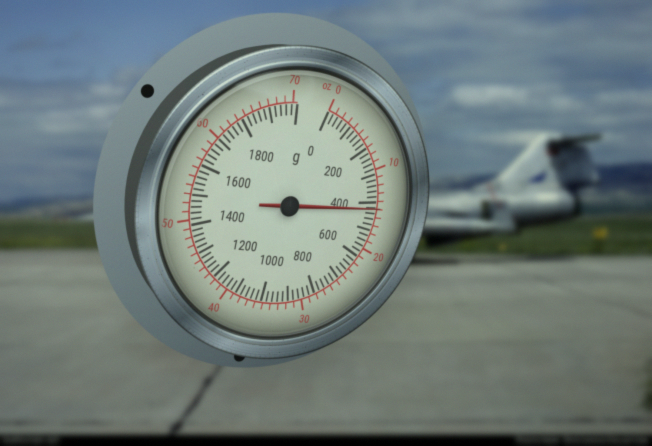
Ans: g 420
